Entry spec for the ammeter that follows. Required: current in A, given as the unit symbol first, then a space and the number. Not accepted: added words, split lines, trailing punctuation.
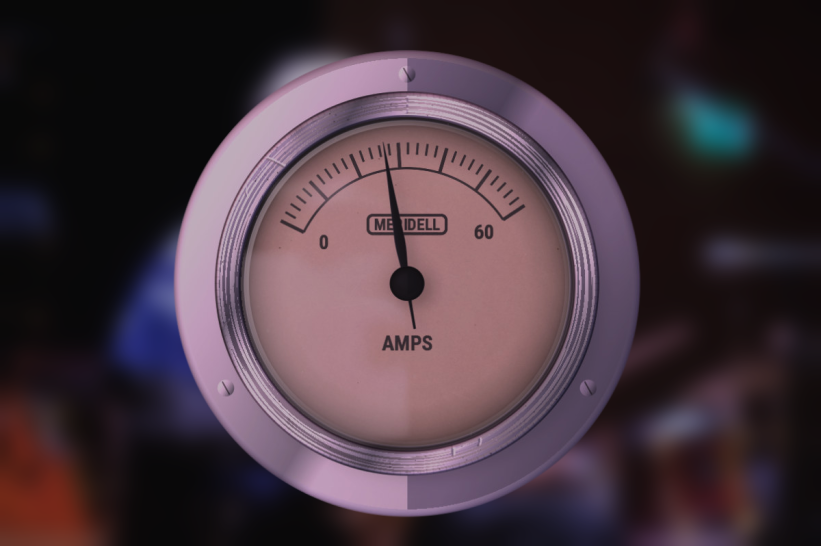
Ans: A 27
